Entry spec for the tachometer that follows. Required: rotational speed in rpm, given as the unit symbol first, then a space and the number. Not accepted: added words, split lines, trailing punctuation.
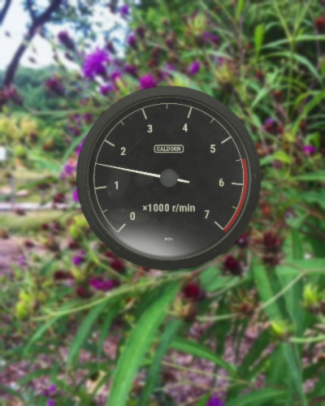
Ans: rpm 1500
